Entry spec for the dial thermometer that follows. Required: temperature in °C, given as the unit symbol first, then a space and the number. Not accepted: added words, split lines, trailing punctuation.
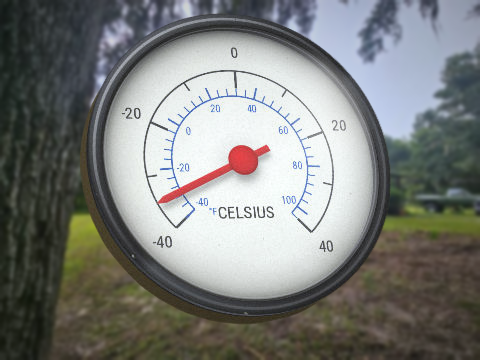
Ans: °C -35
